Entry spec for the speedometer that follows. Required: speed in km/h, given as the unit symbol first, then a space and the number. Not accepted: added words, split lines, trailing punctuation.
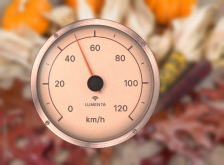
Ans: km/h 50
